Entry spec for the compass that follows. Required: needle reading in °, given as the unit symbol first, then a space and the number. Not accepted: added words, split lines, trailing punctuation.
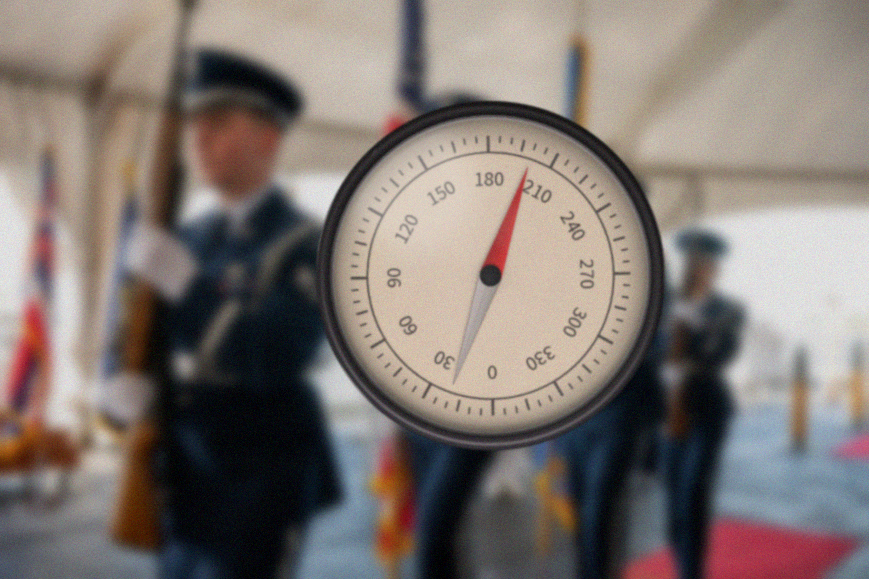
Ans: ° 200
